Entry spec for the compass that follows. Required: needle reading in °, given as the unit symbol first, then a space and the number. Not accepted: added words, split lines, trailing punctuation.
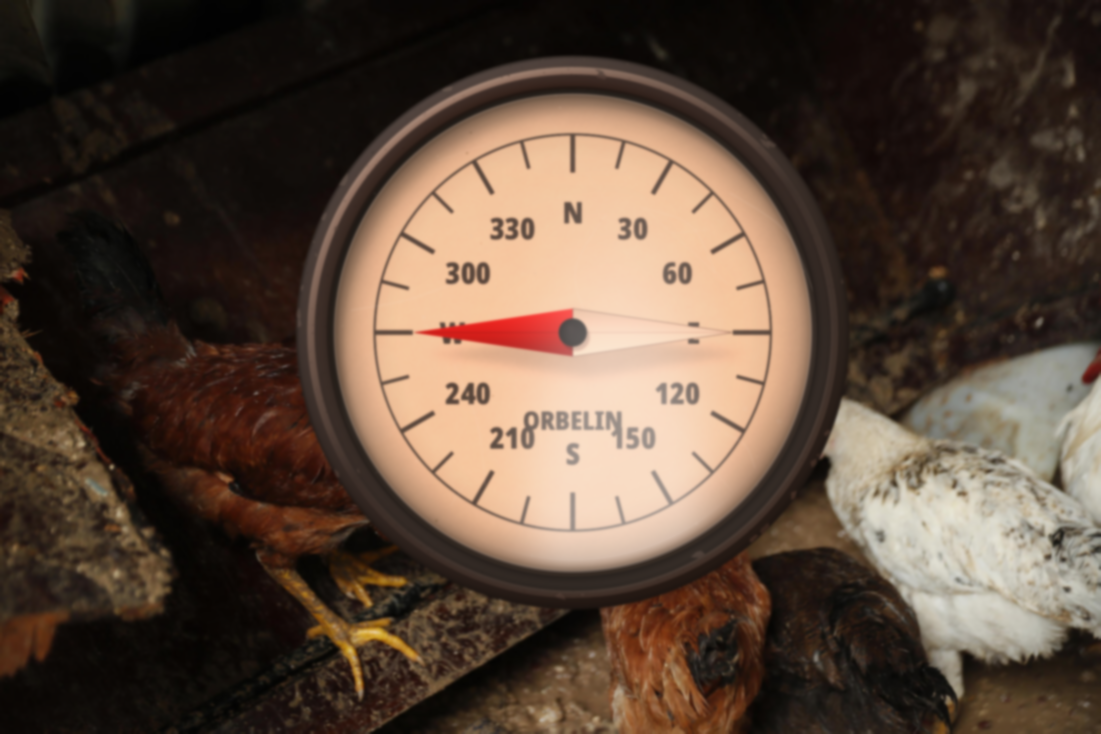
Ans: ° 270
